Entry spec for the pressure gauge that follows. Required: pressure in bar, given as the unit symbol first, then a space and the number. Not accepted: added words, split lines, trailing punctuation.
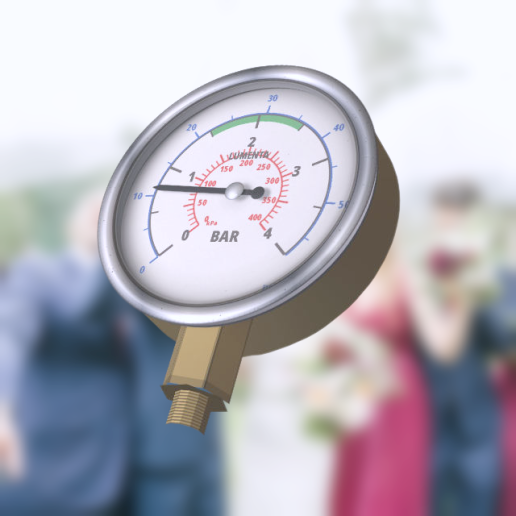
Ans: bar 0.75
